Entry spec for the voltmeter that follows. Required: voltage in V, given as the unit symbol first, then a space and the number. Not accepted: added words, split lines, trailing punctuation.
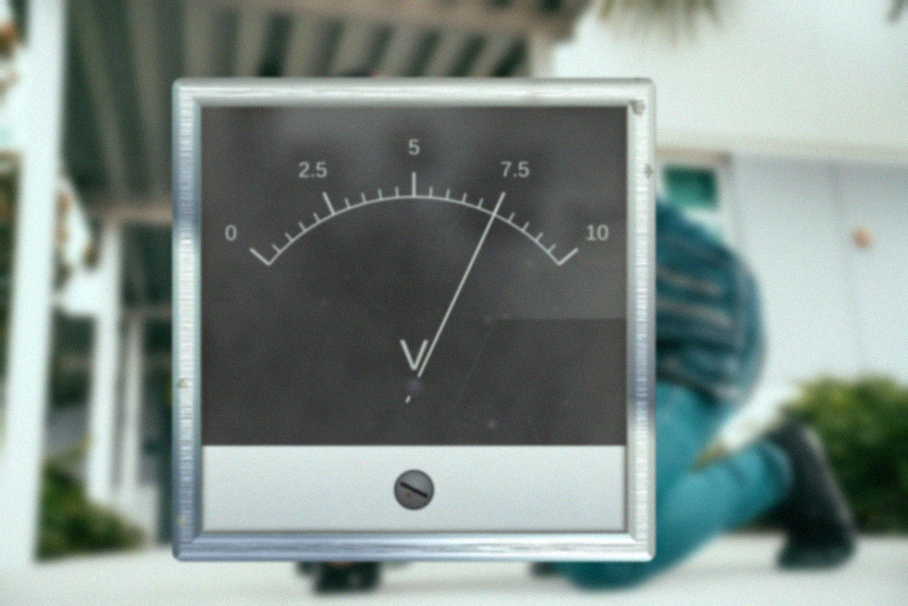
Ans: V 7.5
